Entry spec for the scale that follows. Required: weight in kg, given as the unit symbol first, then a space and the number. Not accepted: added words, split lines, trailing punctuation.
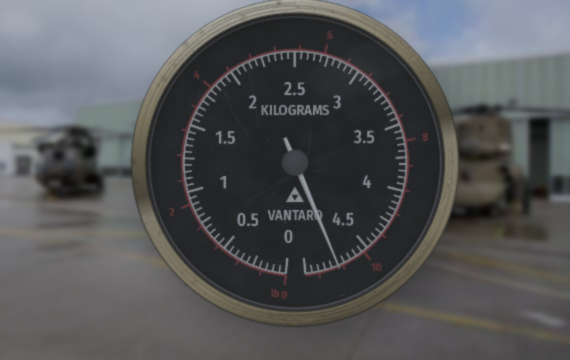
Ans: kg 4.75
